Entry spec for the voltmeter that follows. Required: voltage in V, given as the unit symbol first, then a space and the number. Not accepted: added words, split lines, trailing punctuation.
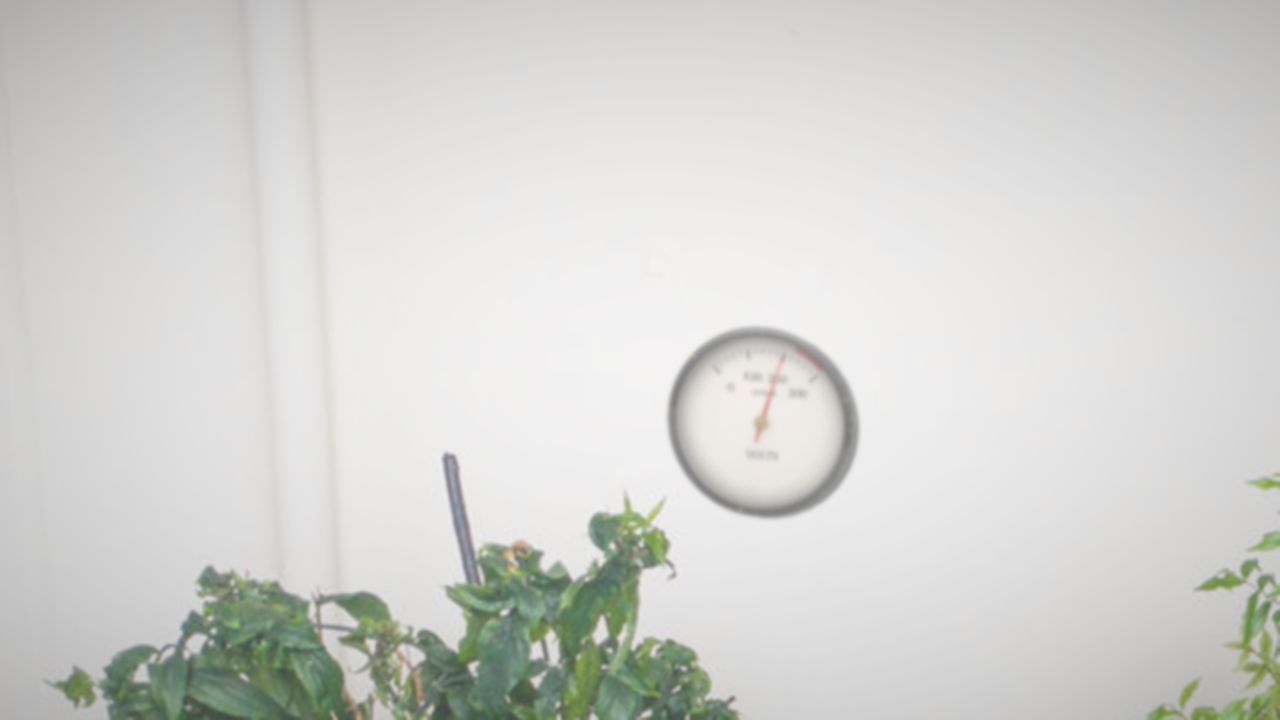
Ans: V 200
